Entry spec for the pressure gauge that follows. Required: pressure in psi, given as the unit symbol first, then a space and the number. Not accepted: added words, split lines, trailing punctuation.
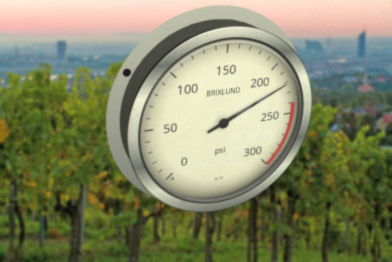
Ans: psi 220
